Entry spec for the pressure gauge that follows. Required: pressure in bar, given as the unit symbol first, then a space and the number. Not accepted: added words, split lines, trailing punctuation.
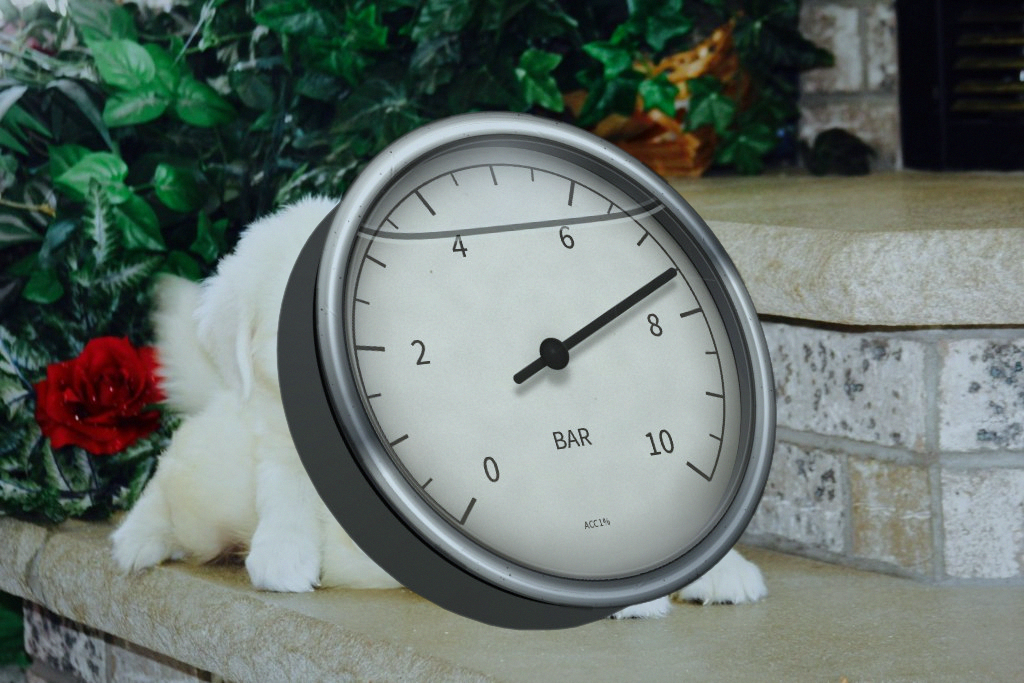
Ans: bar 7.5
